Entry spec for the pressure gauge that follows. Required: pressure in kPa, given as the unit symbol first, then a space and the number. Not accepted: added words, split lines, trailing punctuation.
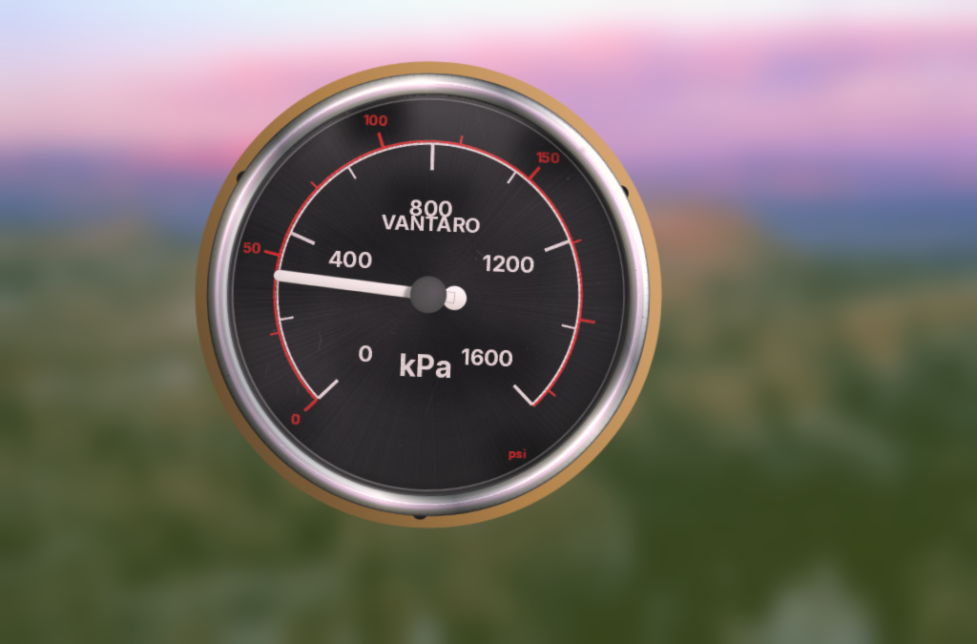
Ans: kPa 300
